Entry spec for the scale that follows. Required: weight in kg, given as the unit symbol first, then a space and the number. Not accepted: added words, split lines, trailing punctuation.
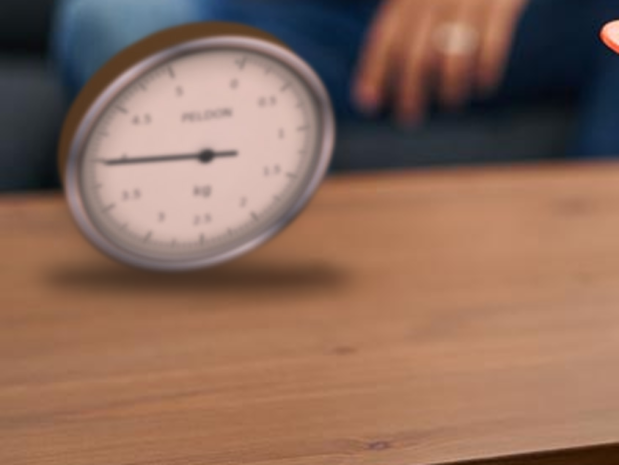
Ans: kg 4
